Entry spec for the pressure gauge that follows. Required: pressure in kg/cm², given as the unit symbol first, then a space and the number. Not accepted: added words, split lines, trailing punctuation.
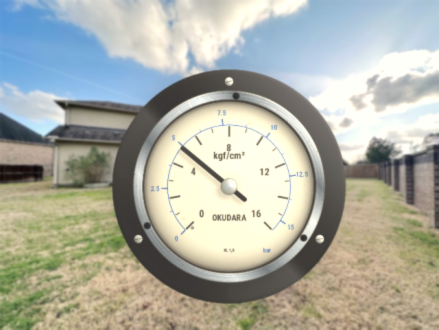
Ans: kg/cm² 5
